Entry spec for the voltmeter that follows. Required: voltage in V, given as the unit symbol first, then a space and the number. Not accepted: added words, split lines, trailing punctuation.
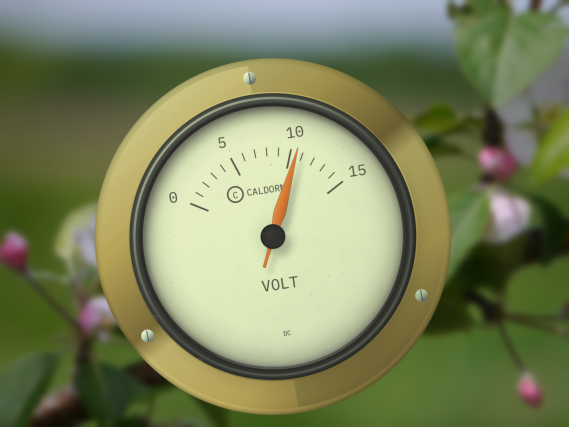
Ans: V 10.5
